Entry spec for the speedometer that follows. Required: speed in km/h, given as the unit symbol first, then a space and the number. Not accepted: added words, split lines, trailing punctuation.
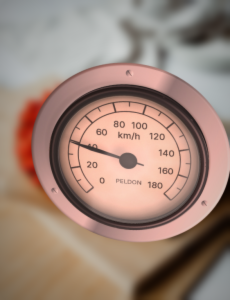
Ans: km/h 40
